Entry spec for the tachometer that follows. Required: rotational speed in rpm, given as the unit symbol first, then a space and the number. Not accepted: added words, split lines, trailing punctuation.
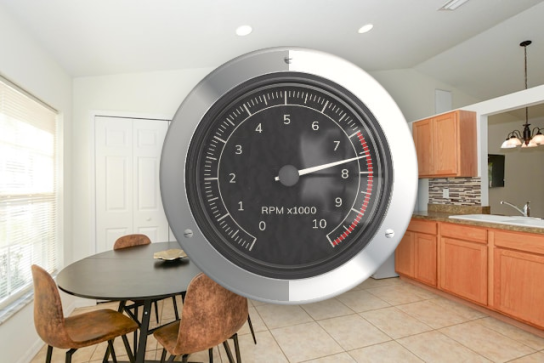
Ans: rpm 7600
